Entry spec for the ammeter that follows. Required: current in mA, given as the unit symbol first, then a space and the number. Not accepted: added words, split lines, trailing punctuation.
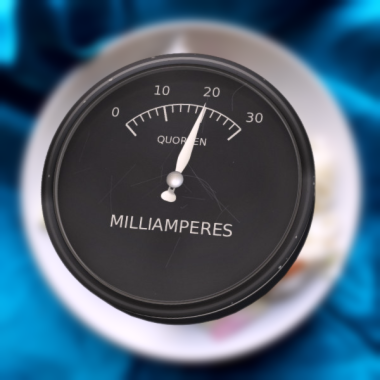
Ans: mA 20
